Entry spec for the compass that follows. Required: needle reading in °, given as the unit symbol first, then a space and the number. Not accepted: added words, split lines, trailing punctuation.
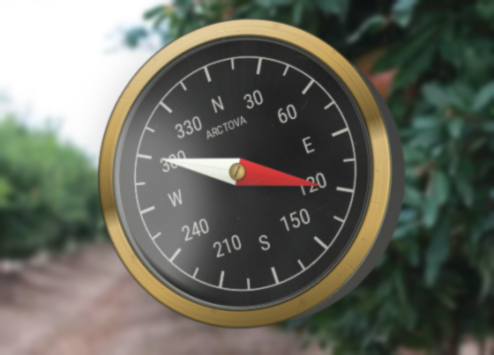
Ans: ° 120
